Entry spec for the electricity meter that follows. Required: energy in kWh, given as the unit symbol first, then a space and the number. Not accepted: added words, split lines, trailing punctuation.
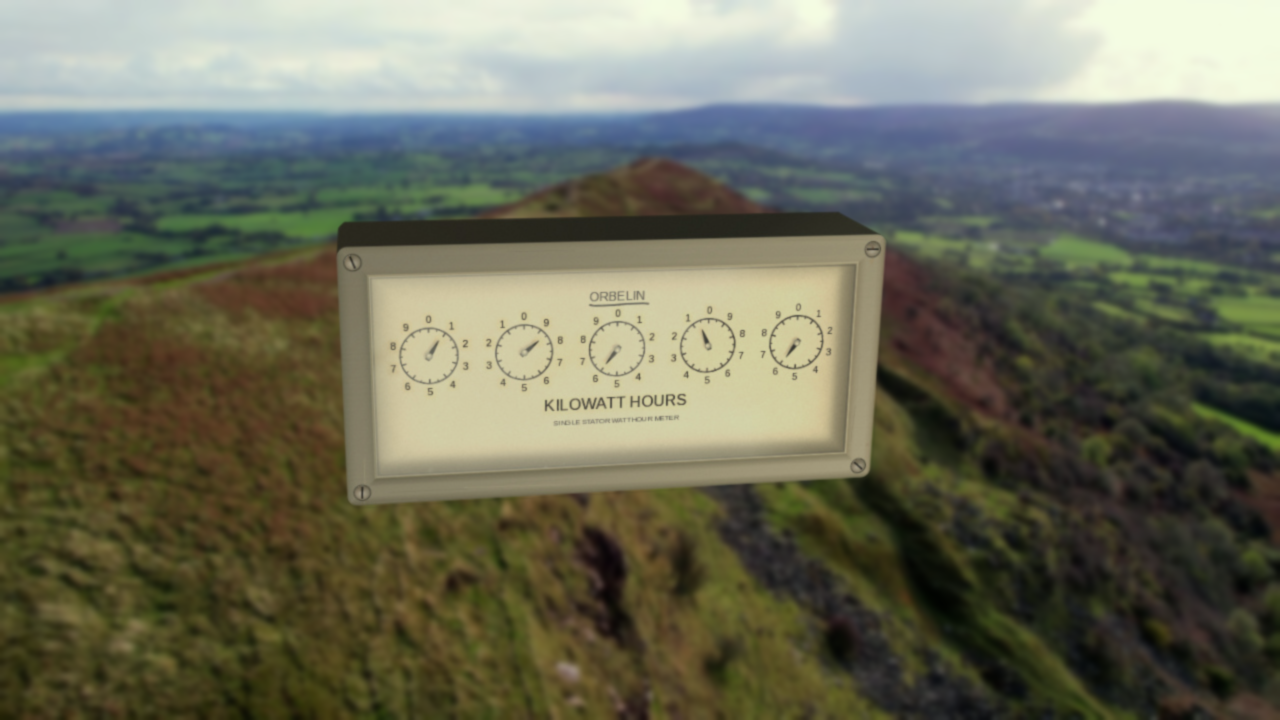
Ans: kWh 8606
